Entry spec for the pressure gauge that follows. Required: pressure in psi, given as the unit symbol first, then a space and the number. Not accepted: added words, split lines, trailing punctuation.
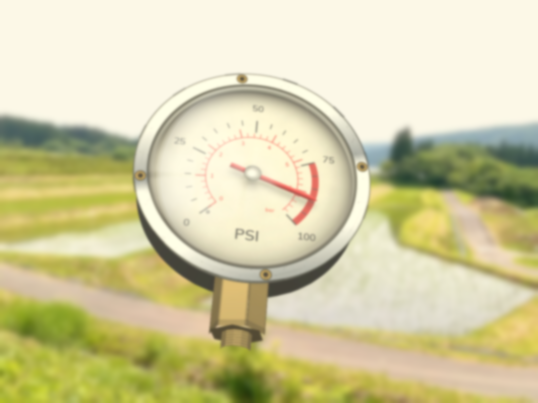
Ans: psi 90
